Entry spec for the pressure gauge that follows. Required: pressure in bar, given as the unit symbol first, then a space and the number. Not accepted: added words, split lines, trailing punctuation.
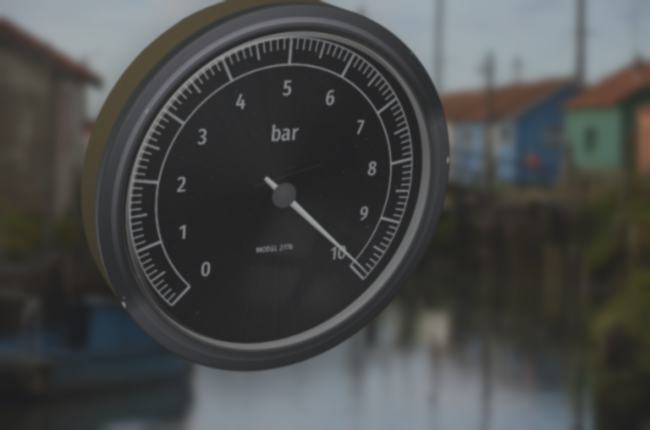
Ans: bar 9.9
